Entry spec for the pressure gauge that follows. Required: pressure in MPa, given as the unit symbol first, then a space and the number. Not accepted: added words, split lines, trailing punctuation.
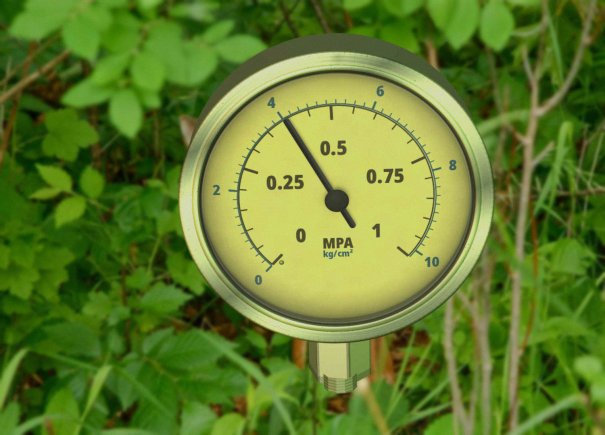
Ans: MPa 0.4
